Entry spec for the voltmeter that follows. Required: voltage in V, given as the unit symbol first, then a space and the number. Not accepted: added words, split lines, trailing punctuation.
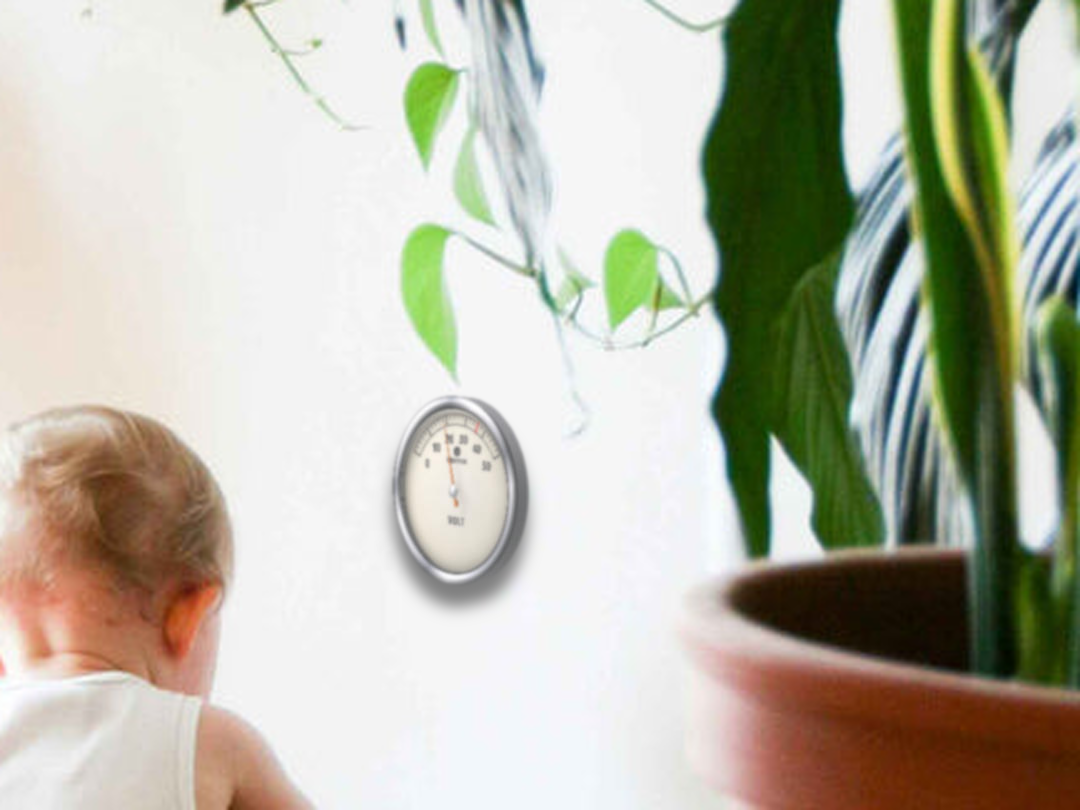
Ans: V 20
